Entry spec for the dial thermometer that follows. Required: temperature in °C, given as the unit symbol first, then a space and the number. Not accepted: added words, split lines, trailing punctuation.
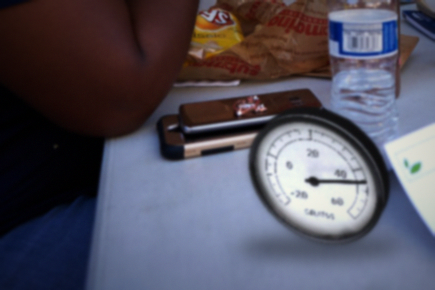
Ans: °C 44
